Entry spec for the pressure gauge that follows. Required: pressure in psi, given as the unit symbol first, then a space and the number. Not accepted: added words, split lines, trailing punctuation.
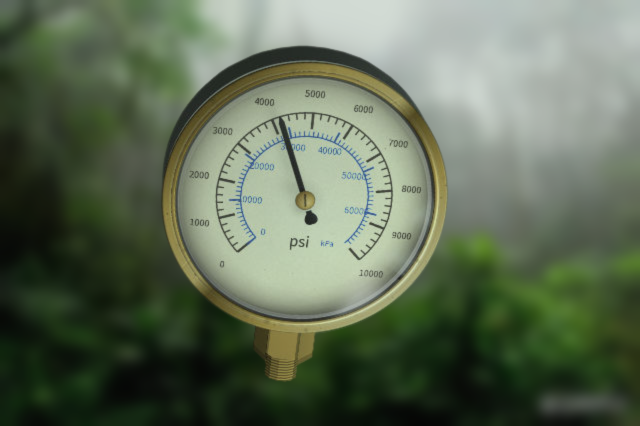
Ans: psi 4200
